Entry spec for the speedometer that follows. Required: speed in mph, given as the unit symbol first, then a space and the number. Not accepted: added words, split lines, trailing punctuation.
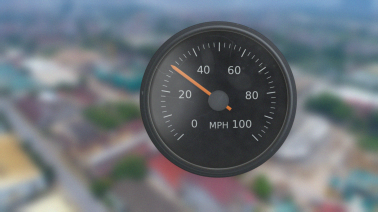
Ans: mph 30
